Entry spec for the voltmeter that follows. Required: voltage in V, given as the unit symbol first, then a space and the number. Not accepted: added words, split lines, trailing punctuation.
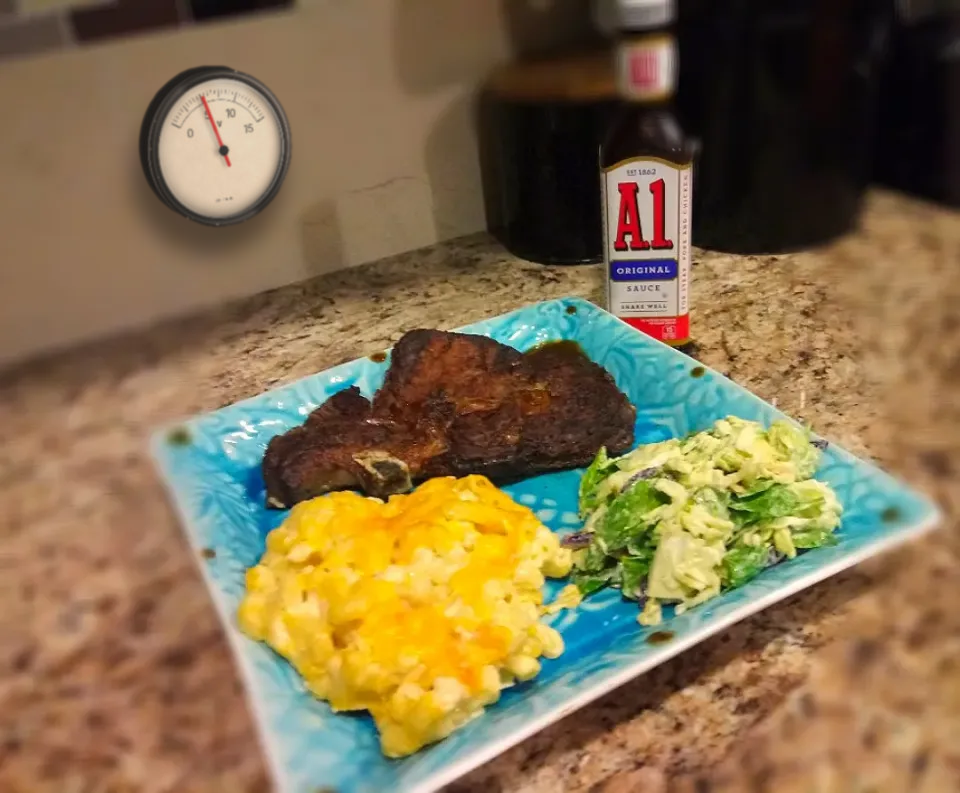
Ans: V 5
